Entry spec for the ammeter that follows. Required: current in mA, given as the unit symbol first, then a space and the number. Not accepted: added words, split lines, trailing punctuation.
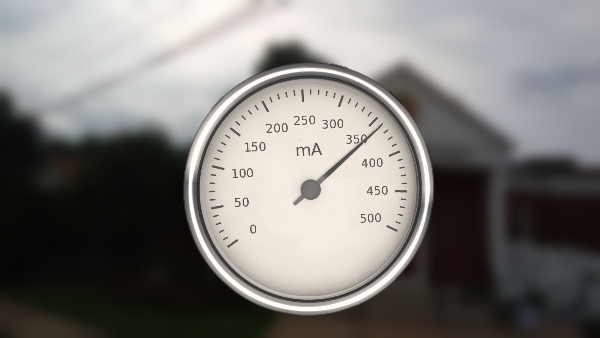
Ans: mA 360
